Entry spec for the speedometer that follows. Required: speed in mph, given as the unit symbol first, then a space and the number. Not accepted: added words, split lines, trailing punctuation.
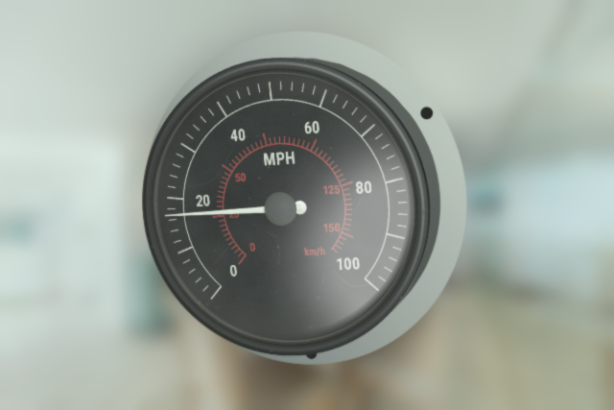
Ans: mph 17
